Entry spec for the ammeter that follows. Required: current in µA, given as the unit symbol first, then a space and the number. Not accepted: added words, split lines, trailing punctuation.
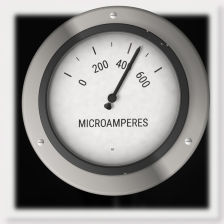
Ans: µA 450
